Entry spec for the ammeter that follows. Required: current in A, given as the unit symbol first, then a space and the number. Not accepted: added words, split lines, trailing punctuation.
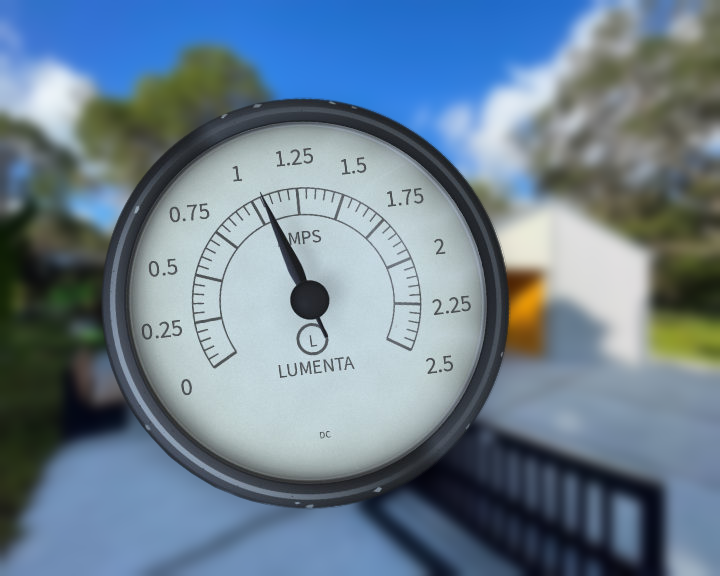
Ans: A 1.05
